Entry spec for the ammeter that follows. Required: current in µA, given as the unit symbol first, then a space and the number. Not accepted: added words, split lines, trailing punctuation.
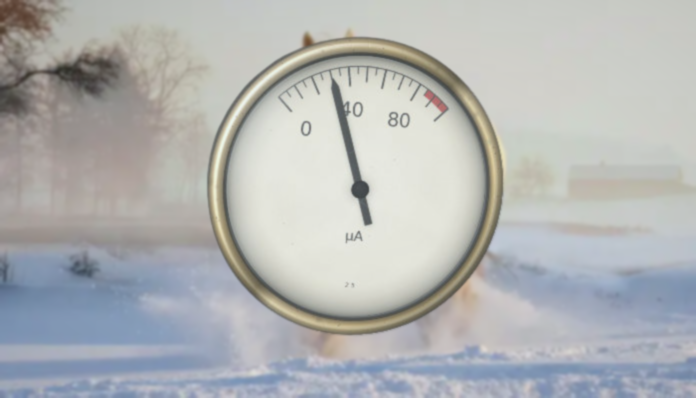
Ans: µA 30
